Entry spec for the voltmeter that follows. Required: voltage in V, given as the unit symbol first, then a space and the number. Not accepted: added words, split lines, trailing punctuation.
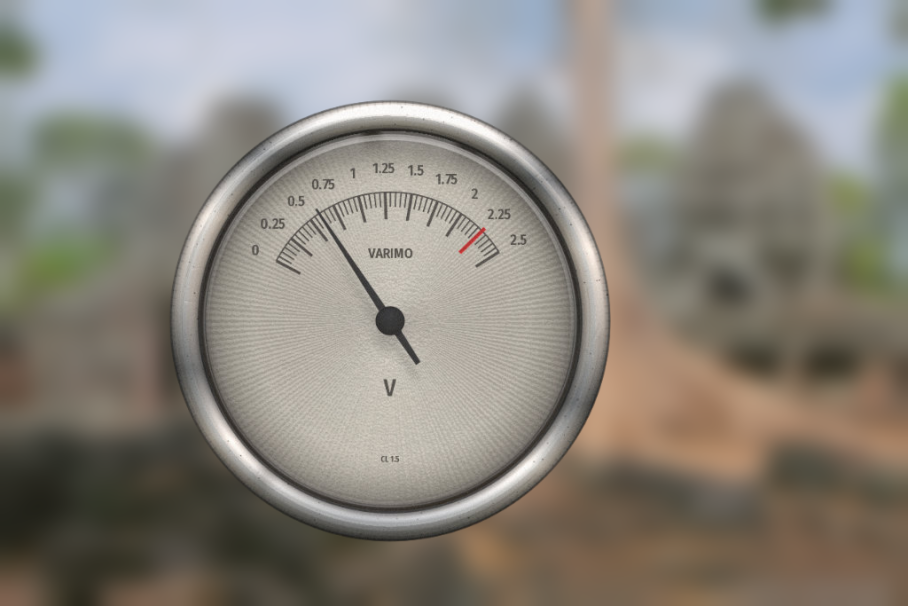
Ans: V 0.6
